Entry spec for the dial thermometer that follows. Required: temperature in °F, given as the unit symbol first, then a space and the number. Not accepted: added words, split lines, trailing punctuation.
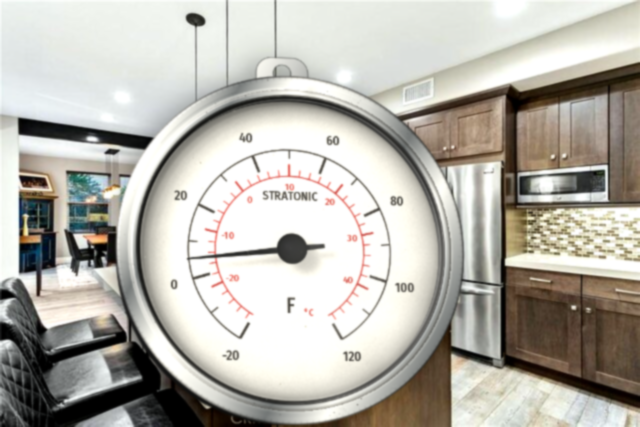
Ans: °F 5
